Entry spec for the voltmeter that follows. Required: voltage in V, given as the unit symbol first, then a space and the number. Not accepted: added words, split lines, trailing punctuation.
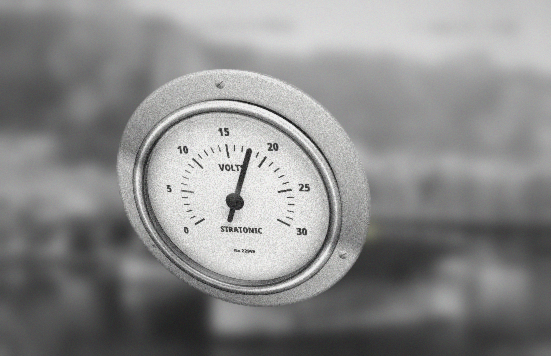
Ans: V 18
